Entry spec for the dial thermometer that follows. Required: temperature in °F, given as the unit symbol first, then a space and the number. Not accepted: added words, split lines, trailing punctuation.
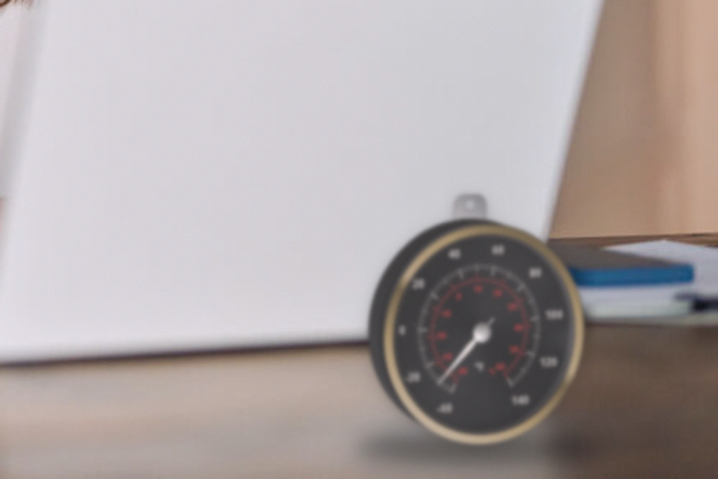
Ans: °F -30
